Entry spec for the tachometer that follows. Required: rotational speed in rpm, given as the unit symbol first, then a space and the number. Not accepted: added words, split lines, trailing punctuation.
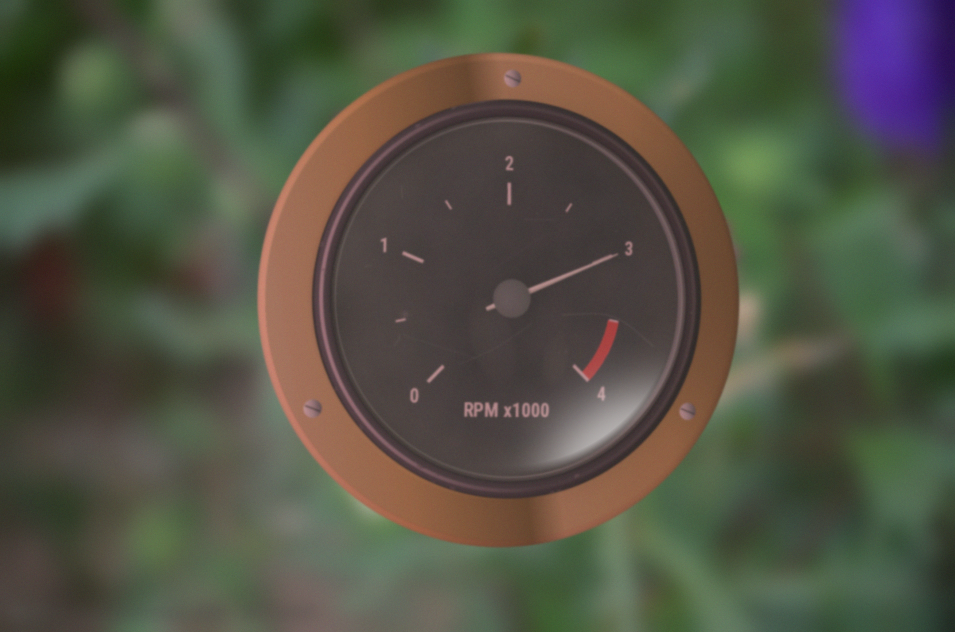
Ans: rpm 3000
